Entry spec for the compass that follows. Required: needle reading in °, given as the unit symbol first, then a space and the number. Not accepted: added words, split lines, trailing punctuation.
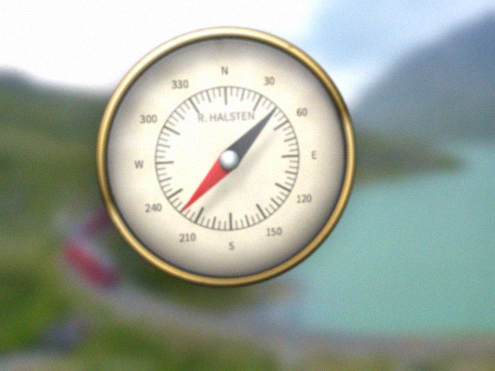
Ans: ° 225
